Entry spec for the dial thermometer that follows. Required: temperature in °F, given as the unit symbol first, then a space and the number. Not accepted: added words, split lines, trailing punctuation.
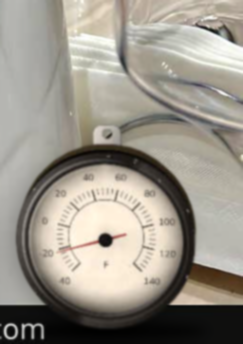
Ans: °F -20
